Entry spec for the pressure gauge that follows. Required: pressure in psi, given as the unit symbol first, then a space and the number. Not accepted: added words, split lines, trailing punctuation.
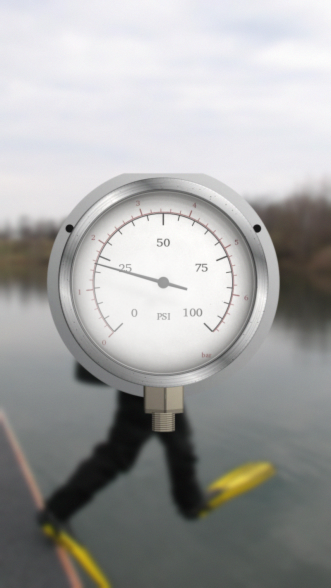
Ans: psi 22.5
